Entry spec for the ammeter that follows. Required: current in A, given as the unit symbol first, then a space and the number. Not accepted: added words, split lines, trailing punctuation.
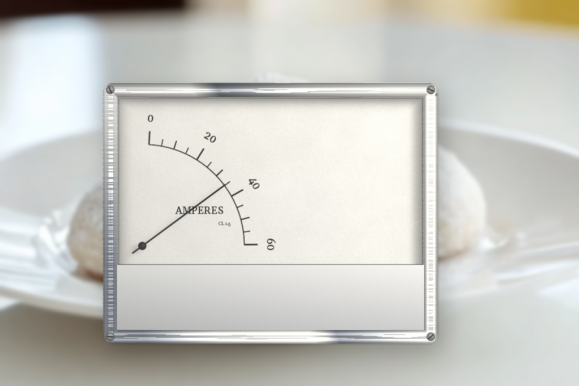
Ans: A 35
